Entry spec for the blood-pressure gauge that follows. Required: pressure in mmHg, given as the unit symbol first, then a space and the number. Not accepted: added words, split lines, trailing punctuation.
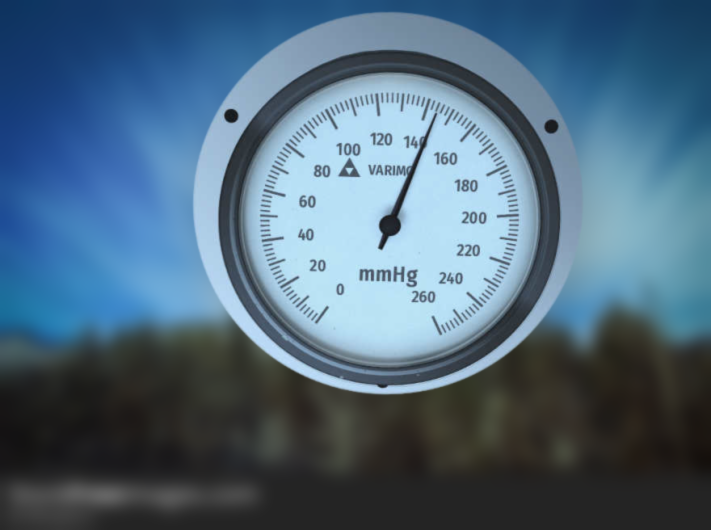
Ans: mmHg 144
